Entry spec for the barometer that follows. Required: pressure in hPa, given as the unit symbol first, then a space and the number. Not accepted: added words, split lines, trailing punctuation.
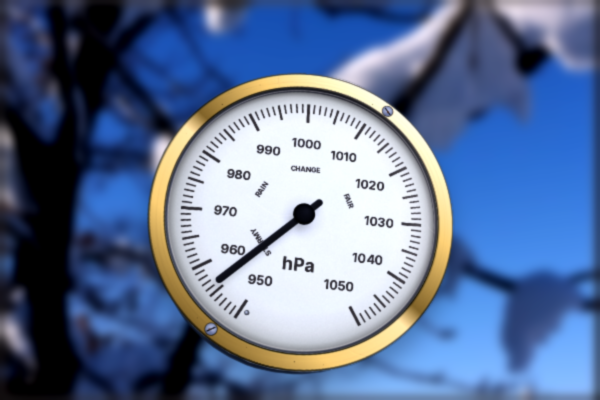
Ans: hPa 956
